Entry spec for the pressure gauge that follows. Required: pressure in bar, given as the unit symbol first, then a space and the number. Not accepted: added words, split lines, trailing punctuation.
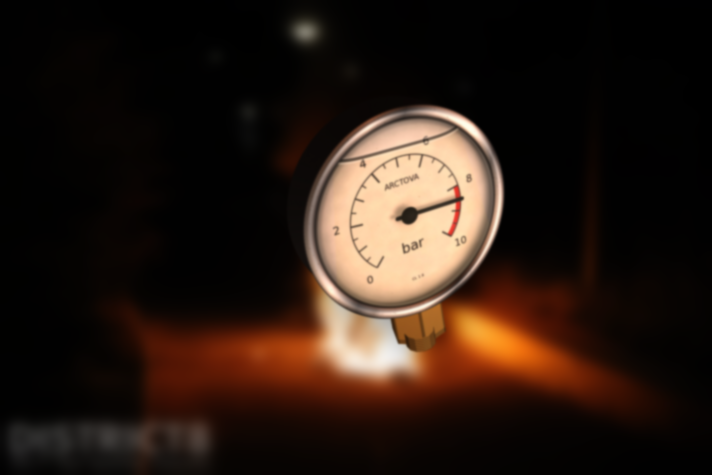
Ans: bar 8.5
